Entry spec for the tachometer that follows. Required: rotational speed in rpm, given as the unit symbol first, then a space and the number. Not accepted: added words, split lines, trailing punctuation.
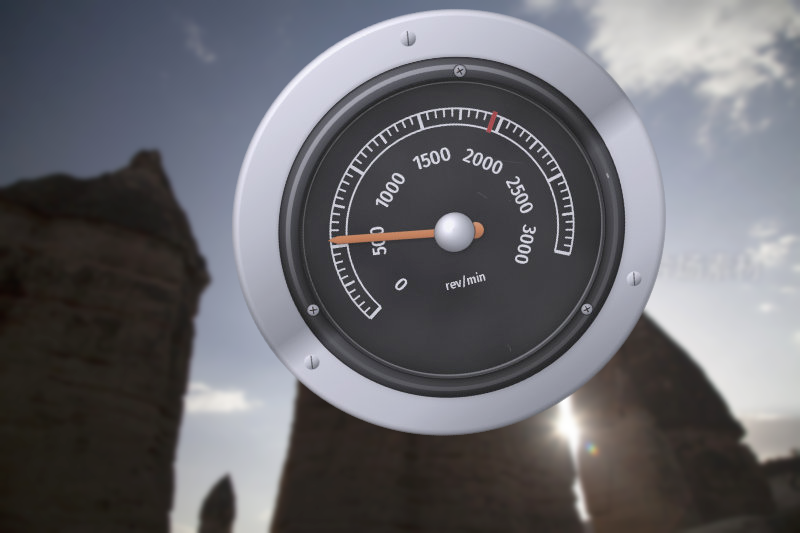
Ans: rpm 550
